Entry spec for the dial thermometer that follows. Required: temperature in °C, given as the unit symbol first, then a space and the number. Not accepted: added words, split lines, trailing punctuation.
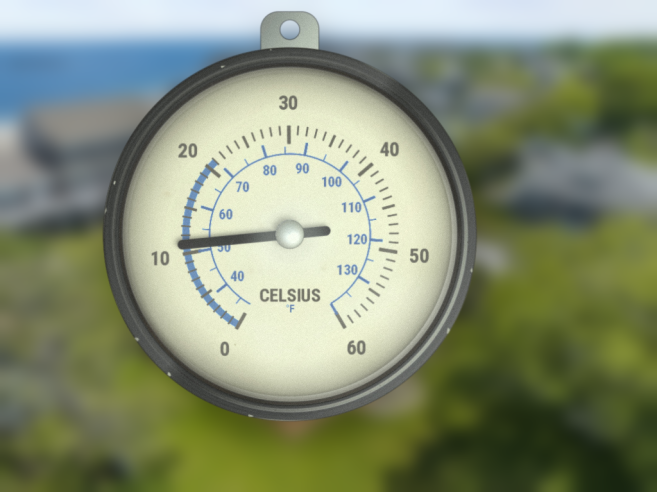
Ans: °C 11
